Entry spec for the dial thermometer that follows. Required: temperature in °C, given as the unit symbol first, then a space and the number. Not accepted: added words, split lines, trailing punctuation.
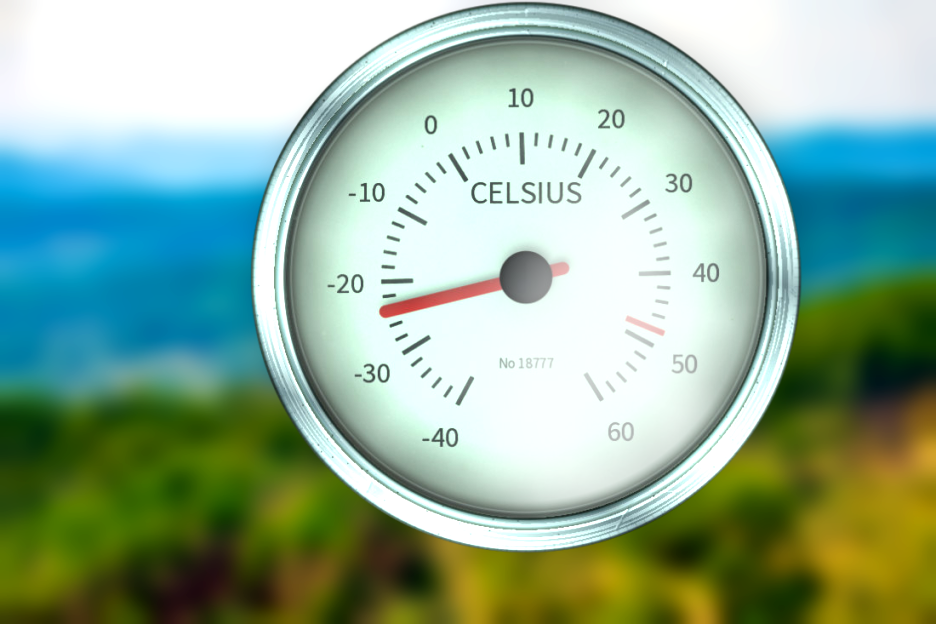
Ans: °C -24
